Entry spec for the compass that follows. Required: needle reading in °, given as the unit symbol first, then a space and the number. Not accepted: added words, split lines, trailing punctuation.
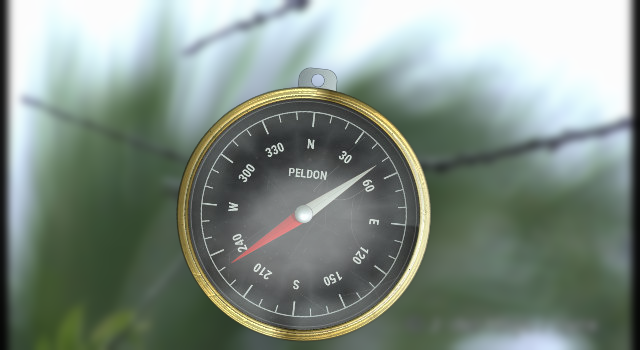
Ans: ° 230
